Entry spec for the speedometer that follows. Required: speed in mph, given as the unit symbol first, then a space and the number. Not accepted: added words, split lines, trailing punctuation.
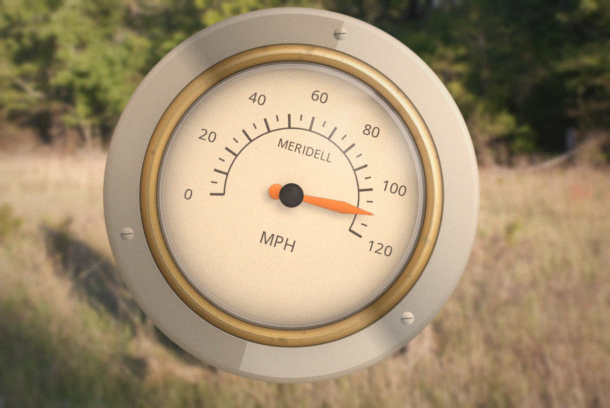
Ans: mph 110
